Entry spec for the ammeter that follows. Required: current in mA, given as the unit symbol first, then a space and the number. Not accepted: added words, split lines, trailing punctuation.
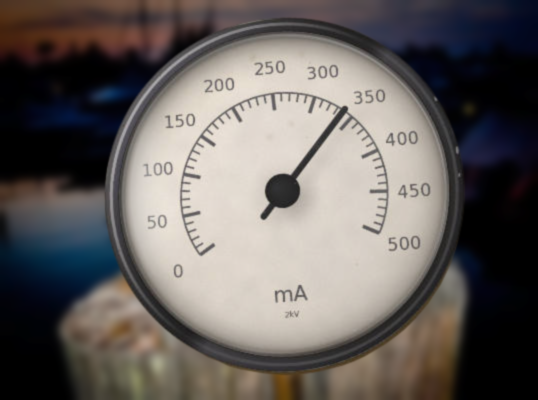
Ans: mA 340
